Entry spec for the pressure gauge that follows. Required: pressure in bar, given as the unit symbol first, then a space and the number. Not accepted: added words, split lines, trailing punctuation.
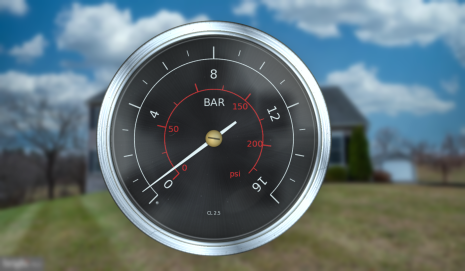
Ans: bar 0.5
